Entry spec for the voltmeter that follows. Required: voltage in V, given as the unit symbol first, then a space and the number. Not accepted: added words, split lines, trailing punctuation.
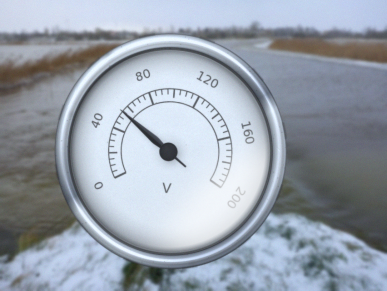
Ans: V 55
